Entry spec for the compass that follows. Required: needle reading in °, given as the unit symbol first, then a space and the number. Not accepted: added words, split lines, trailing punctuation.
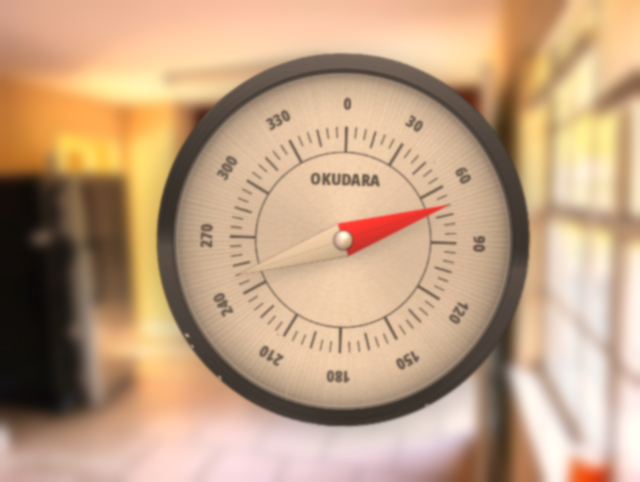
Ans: ° 70
